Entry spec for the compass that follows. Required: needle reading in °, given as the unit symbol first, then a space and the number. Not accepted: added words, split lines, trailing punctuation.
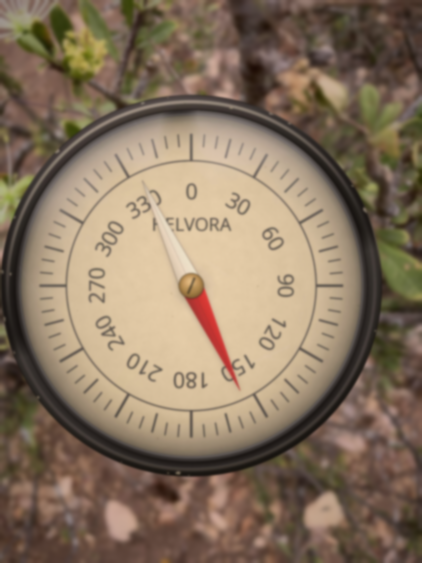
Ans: ° 155
